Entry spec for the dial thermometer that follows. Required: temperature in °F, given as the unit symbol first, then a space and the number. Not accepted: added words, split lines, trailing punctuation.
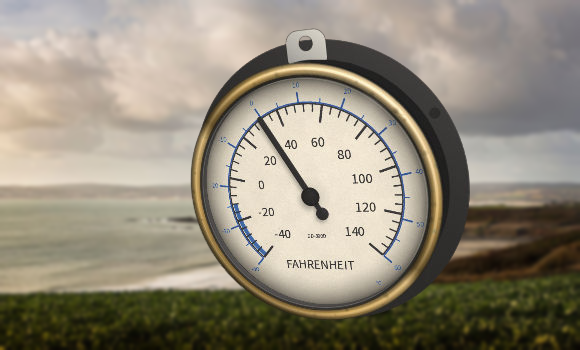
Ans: °F 32
